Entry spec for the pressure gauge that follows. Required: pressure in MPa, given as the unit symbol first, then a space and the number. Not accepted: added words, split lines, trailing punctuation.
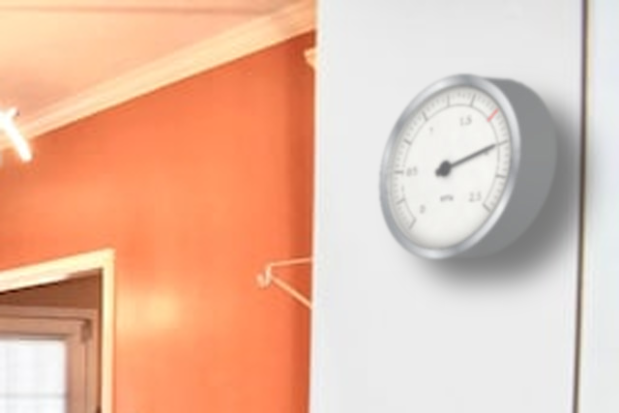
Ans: MPa 2
